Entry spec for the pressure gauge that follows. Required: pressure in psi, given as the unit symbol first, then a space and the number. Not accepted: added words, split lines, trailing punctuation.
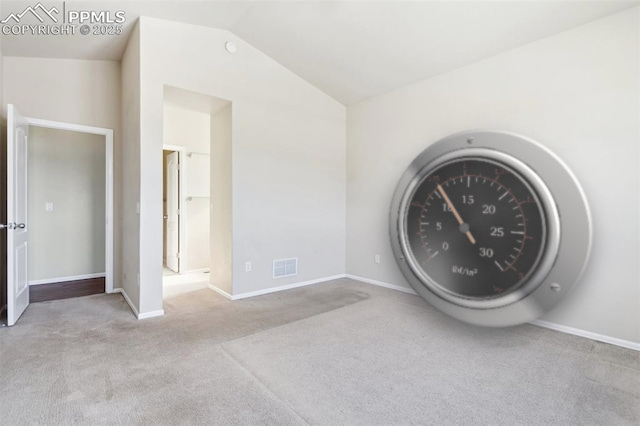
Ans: psi 11
